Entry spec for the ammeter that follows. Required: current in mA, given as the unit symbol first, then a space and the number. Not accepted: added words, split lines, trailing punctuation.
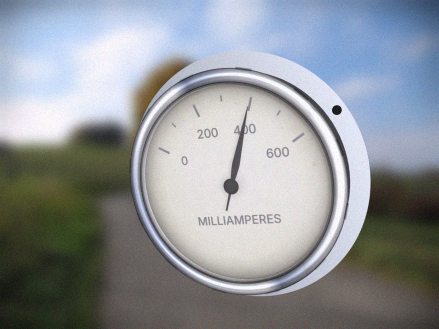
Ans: mA 400
